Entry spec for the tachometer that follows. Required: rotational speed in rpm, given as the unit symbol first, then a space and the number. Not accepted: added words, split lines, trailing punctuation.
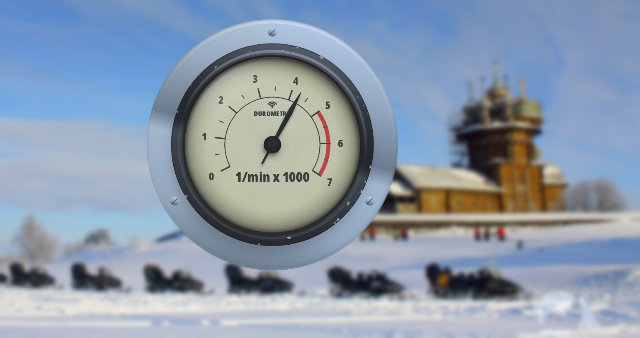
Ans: rpm 4250
